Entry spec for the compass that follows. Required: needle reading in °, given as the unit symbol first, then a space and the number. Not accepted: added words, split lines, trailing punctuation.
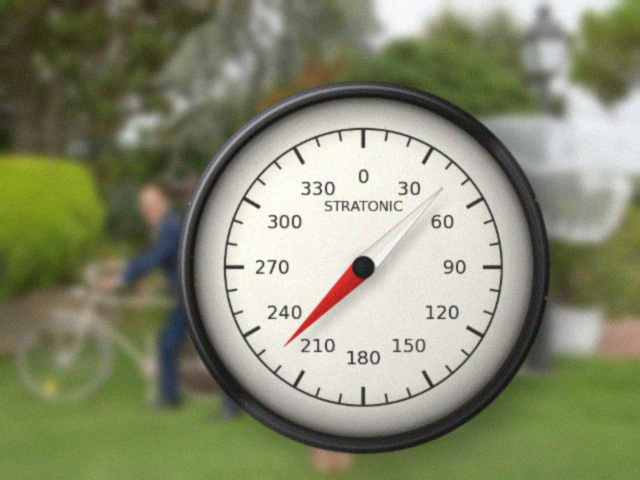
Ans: ° 225
